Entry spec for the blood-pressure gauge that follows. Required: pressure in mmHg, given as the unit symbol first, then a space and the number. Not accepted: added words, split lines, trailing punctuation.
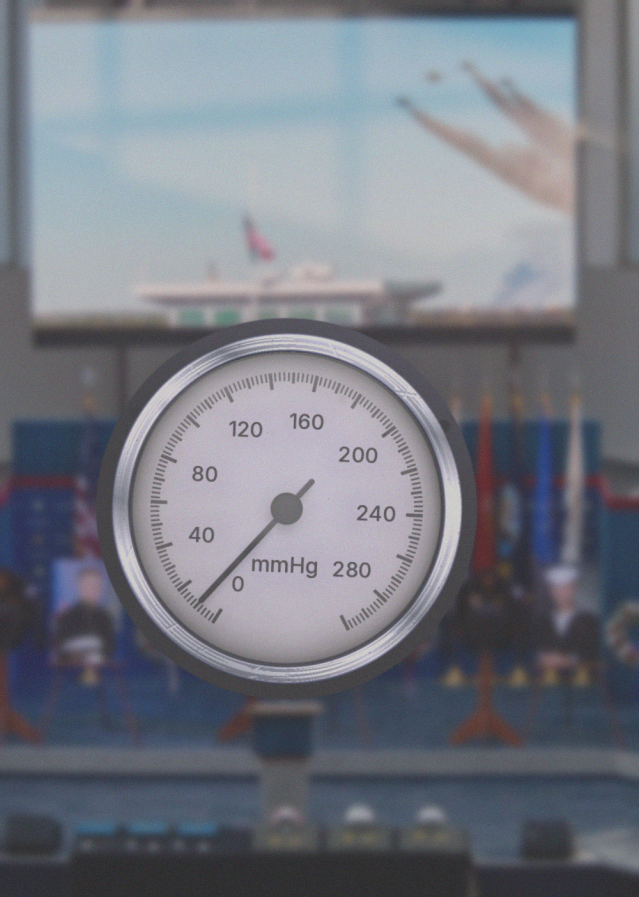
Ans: mmHg 10
